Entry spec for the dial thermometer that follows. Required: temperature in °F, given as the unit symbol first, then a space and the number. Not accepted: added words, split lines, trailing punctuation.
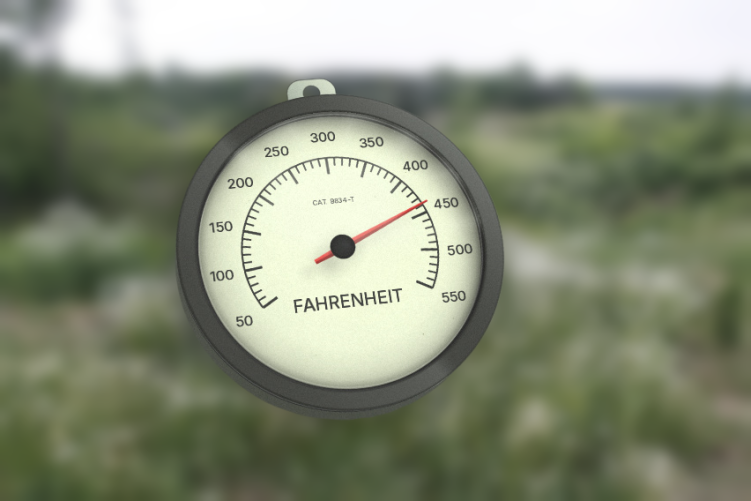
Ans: °F 440
